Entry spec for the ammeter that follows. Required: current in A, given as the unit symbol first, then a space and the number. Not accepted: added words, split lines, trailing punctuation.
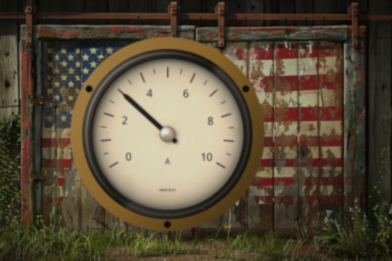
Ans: A 3
